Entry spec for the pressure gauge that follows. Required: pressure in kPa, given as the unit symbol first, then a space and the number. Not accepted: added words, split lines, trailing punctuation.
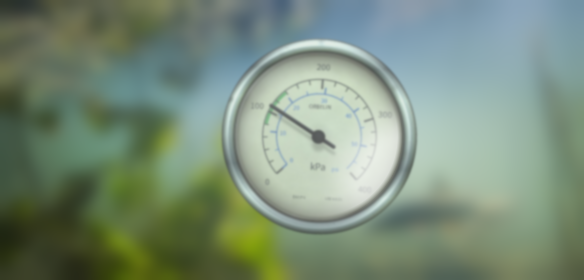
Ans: kPa 110
